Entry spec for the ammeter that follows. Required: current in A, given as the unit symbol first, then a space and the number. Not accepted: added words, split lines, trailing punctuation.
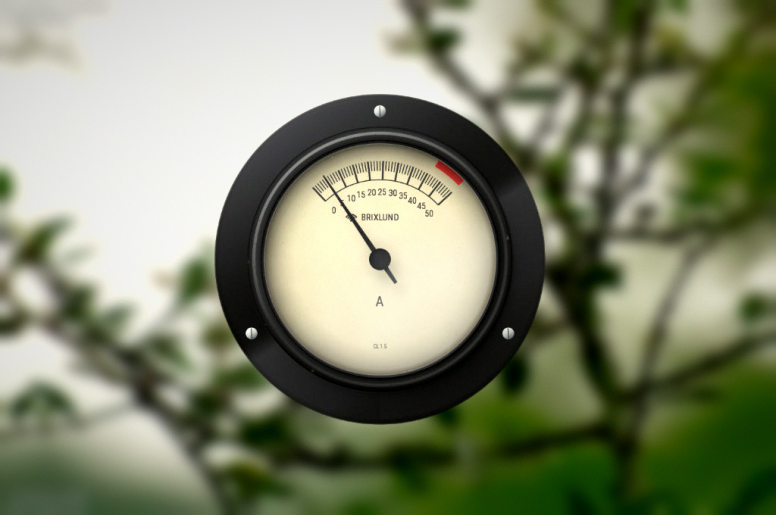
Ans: A 5
